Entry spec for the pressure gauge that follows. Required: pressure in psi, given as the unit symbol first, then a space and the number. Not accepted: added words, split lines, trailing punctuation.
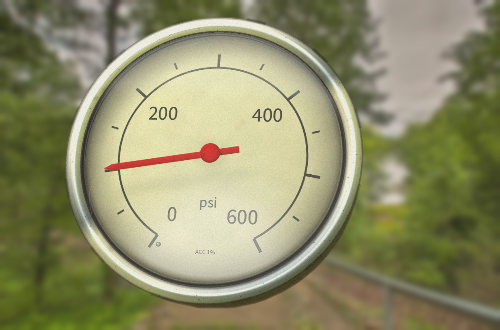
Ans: psi 100
